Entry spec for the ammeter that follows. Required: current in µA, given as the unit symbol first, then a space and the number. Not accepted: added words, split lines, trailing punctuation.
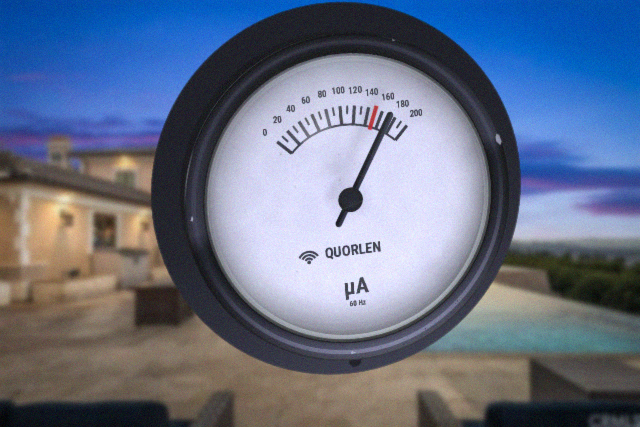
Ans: µA 170
